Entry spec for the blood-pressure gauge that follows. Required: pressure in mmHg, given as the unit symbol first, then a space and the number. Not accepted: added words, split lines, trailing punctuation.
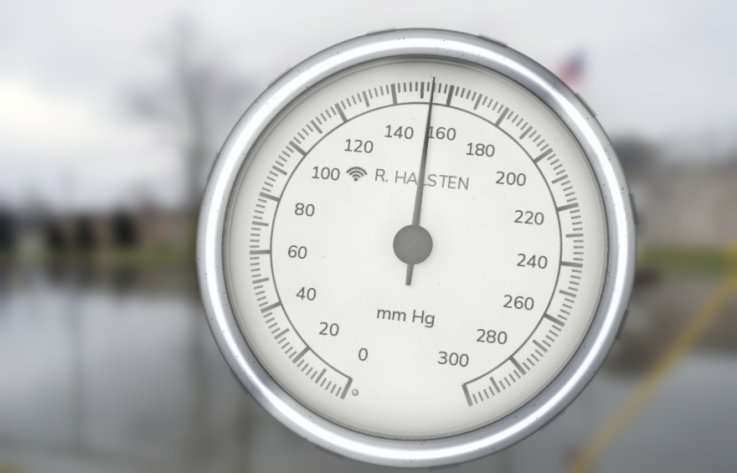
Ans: mmHg 154
